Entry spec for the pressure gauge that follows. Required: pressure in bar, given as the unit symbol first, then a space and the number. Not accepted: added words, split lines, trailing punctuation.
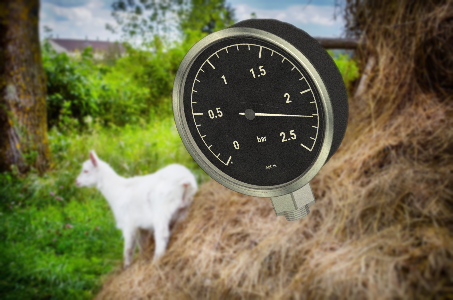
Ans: bar 2.2
